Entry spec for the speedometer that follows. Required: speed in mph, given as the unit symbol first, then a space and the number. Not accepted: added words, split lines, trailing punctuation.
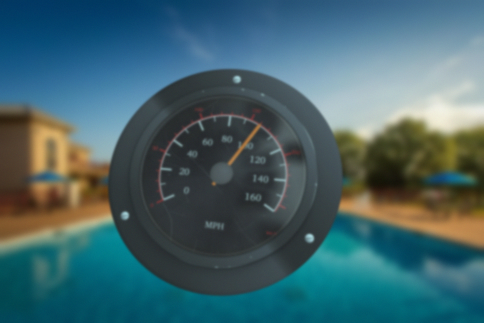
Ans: mph 100
